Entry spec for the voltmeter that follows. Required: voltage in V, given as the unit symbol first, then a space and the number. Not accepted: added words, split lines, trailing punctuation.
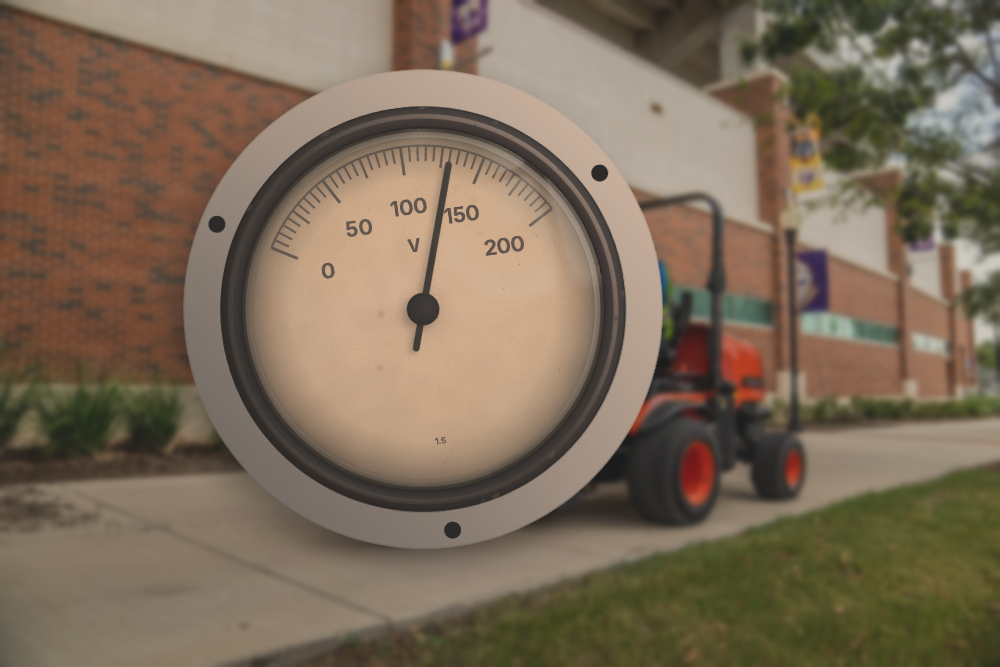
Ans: V 130
